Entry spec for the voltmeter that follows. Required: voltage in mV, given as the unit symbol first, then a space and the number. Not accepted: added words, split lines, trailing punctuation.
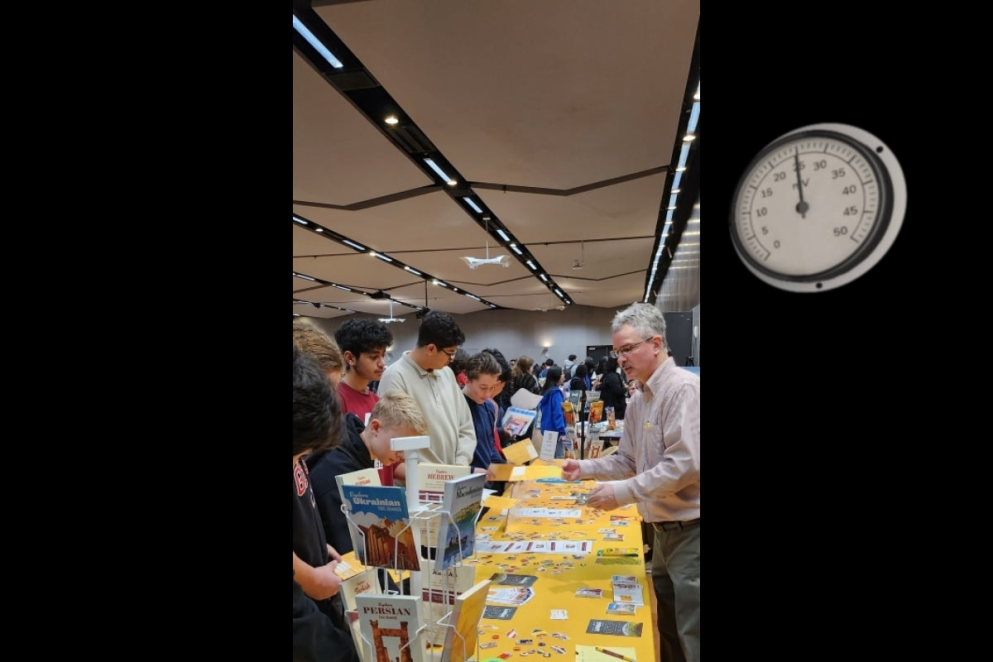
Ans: mV 25
